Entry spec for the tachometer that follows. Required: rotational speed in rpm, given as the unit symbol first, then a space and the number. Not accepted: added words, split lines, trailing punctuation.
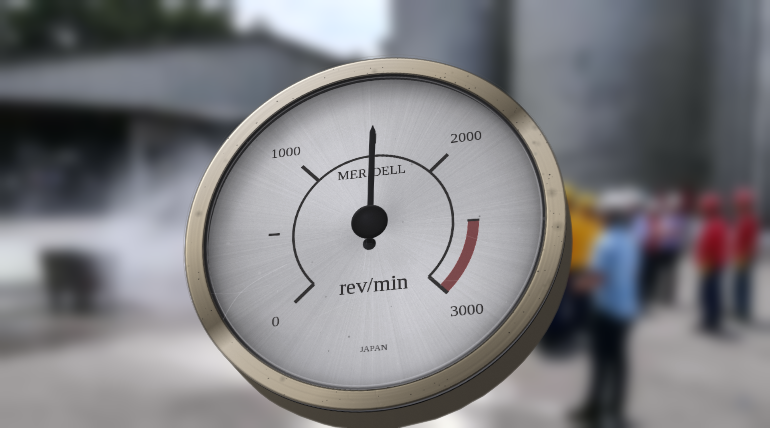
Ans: rpm 1500
